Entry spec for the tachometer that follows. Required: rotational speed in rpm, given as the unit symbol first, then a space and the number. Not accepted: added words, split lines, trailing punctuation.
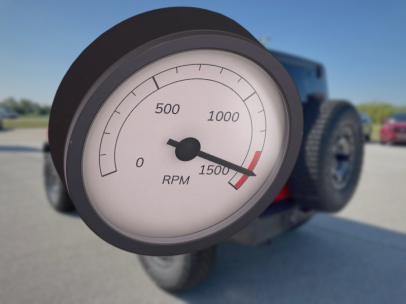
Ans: rpm 1400
